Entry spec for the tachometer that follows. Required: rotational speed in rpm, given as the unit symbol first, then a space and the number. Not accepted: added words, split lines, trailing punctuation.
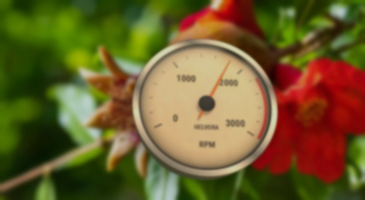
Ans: rpm 1800
